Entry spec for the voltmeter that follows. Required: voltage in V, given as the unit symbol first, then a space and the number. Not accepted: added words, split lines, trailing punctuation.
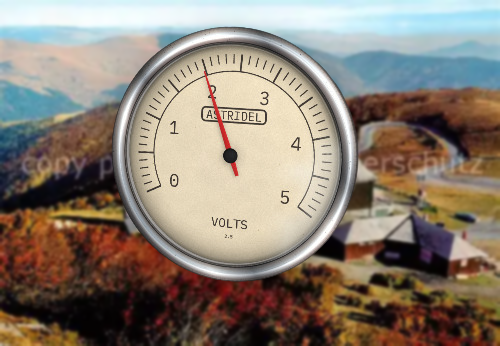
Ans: V 2
